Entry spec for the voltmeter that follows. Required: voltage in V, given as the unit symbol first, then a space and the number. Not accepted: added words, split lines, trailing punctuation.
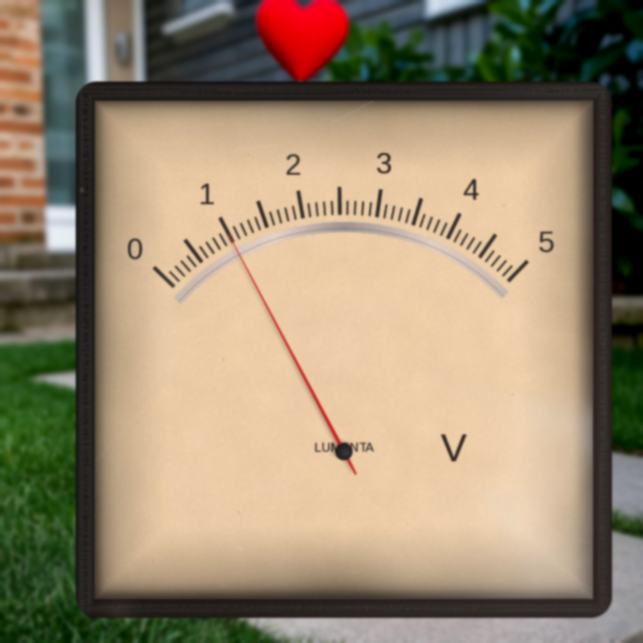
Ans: V 1
